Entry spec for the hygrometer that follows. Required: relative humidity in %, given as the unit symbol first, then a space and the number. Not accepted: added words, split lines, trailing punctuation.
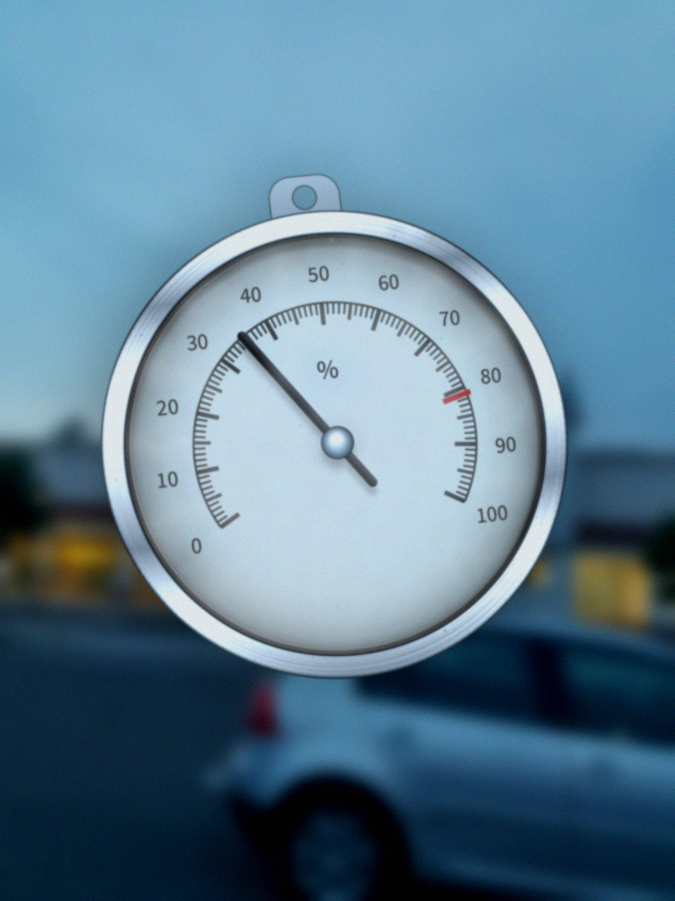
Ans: % 35
